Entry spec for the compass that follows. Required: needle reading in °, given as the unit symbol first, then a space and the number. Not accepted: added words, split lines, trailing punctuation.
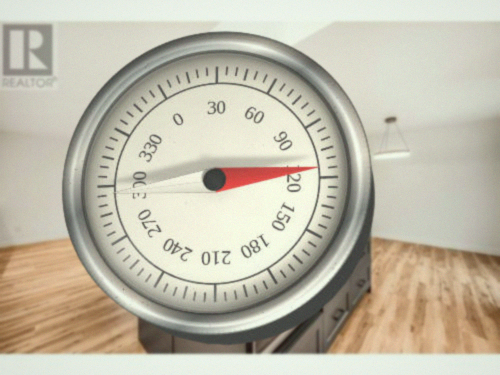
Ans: ° 115
